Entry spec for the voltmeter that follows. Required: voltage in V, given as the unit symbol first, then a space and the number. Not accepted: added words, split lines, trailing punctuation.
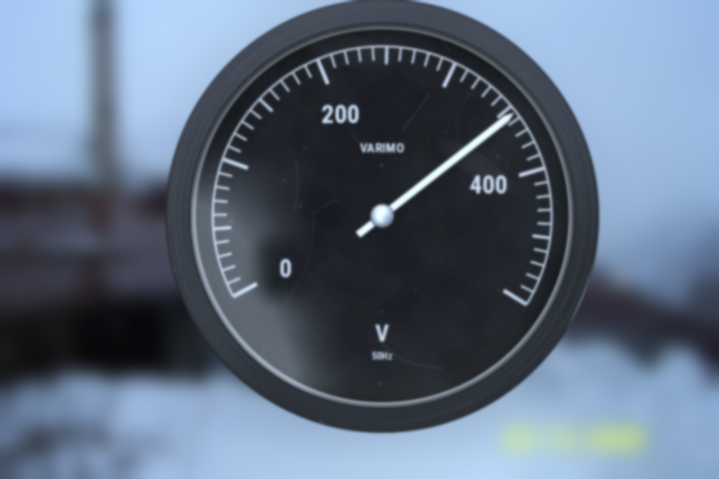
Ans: V 355
